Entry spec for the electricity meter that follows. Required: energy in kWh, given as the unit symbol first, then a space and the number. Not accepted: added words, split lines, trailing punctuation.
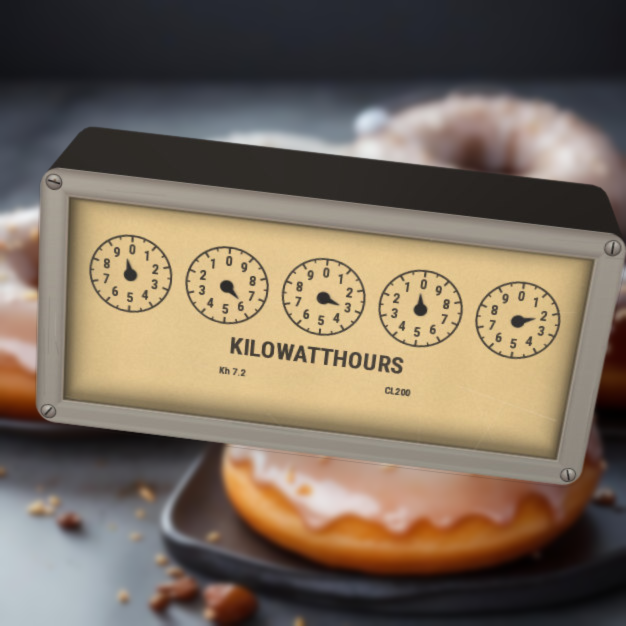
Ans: kWh 96302
